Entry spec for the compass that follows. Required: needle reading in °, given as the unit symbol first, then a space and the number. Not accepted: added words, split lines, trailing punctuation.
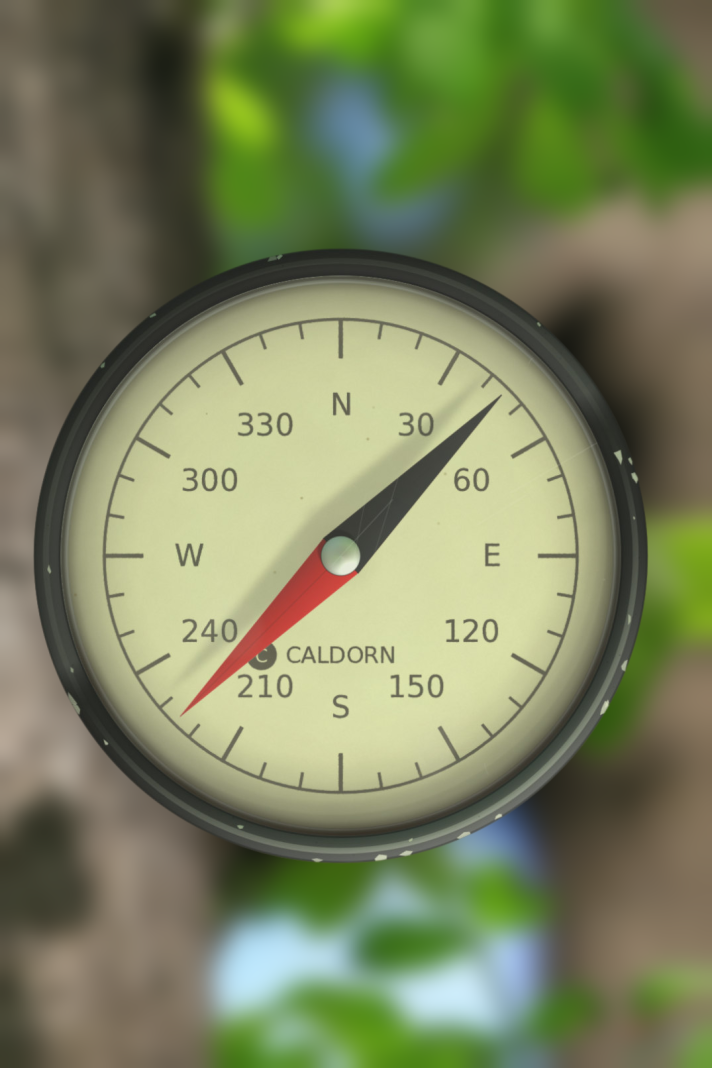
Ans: ° 225
